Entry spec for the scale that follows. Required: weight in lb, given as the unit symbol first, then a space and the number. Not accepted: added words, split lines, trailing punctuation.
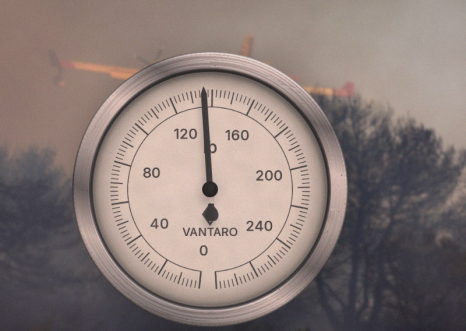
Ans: lb 136
